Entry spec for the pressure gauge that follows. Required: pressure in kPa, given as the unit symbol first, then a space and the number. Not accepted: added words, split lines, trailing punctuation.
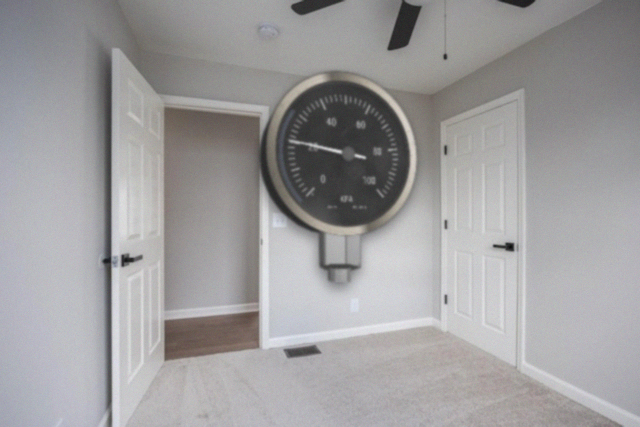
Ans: kPa 20
